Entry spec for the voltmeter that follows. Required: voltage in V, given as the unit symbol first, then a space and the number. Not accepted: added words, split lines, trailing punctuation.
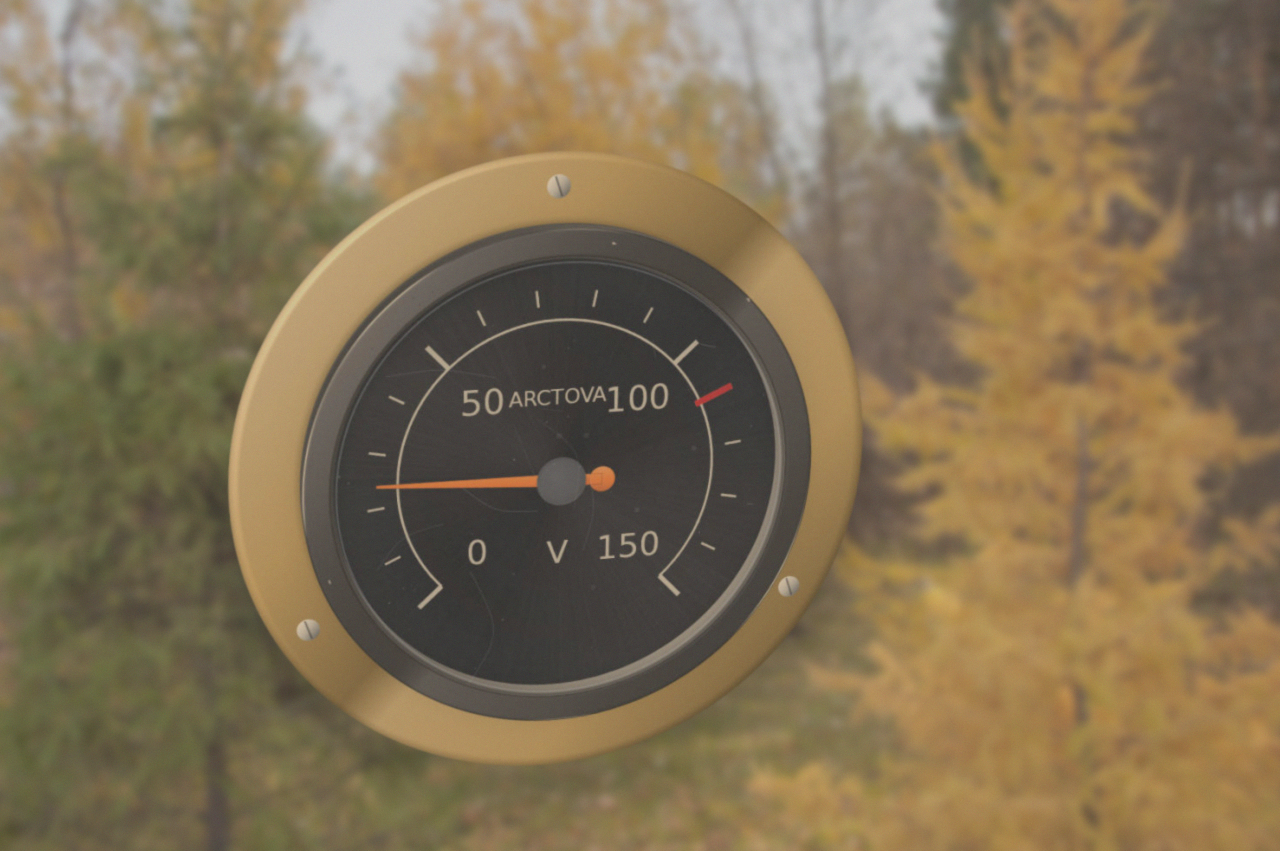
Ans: V 25
